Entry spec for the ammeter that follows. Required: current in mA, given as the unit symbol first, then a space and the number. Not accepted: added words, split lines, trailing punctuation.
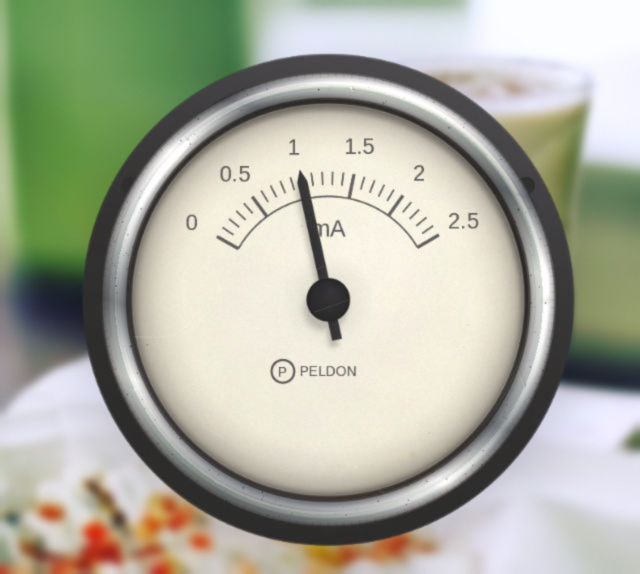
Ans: mA 1
